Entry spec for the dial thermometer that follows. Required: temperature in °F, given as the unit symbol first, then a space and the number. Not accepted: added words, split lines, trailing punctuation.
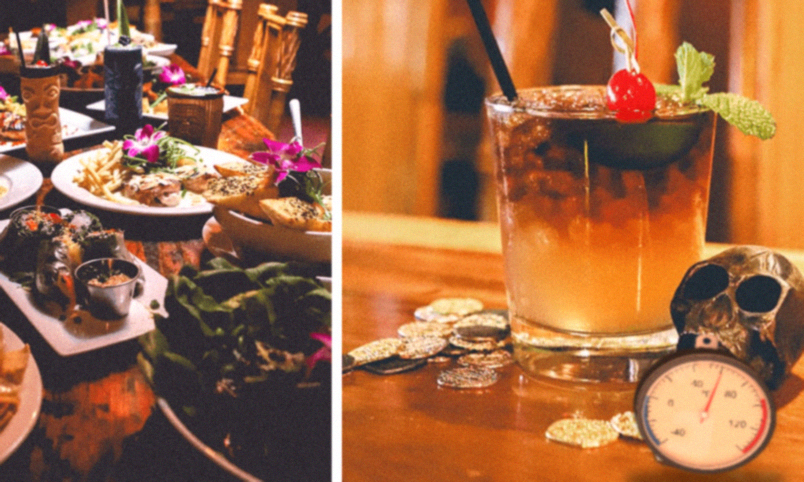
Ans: °F 60
